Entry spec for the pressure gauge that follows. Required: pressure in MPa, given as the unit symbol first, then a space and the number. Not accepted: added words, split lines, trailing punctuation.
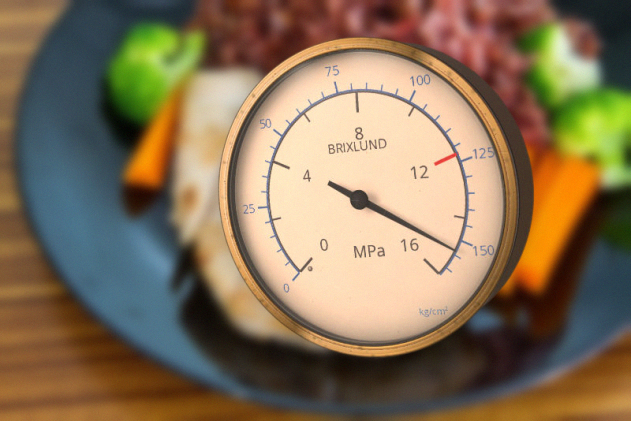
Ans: MPa 15
